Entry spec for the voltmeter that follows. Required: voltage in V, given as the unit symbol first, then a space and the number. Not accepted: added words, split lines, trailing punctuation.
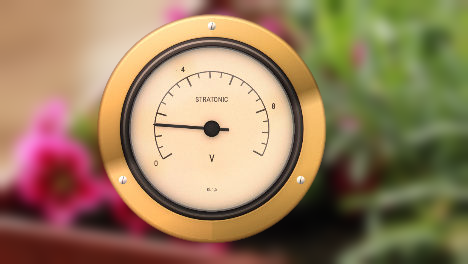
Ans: V 1.5
